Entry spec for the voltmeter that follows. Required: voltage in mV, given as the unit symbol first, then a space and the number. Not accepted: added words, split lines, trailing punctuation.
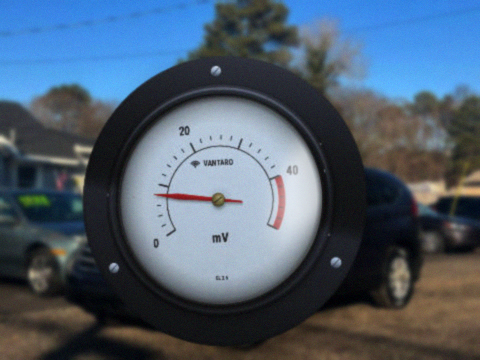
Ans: mV 8
